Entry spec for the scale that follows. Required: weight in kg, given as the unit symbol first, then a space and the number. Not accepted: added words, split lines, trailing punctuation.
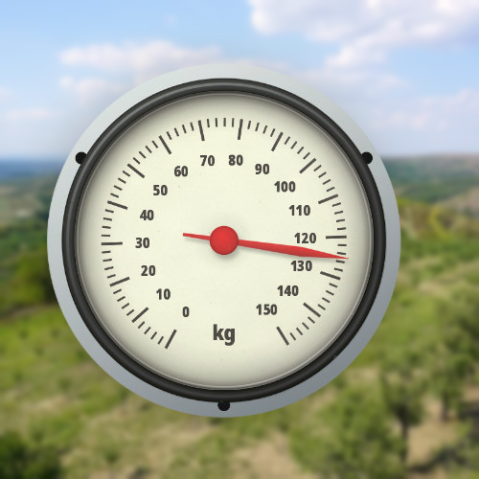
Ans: kg 125
